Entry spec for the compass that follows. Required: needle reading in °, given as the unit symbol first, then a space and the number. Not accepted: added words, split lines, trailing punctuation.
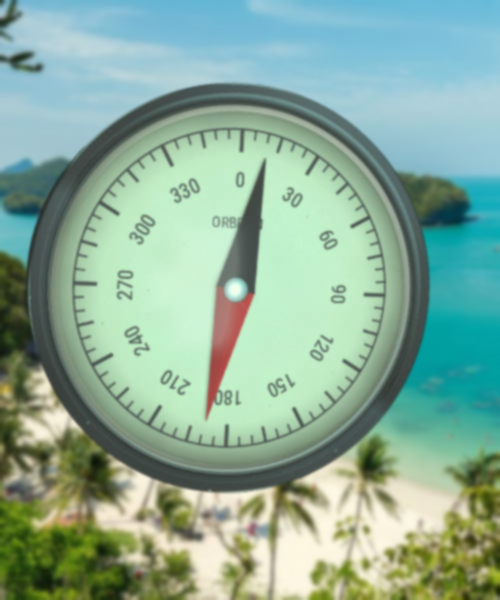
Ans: ° 190
